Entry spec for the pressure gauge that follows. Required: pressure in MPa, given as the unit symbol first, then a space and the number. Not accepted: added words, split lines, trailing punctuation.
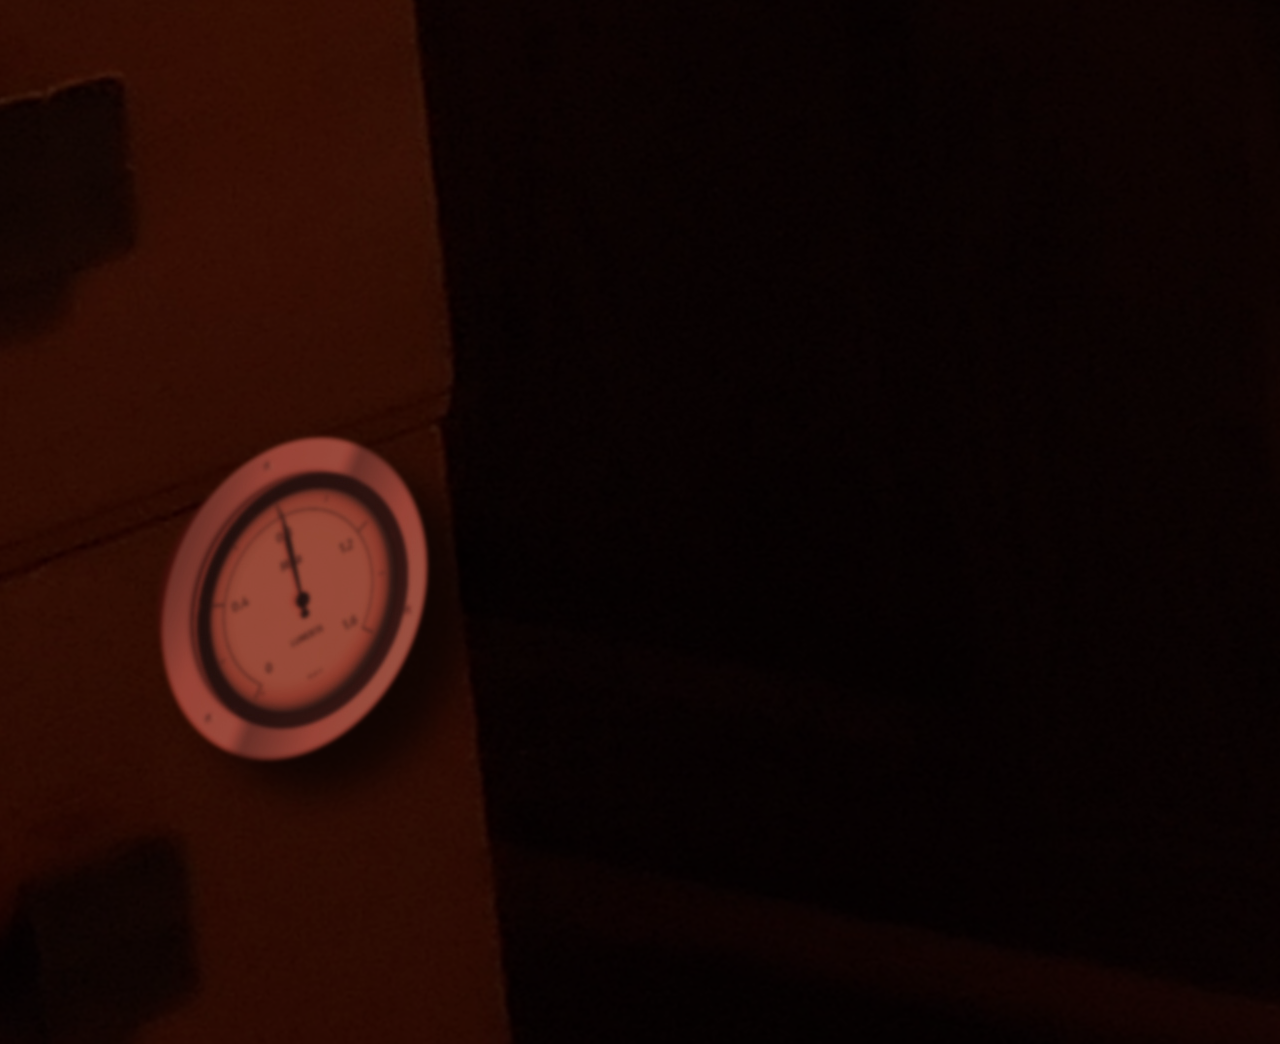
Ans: MPa 0.8
